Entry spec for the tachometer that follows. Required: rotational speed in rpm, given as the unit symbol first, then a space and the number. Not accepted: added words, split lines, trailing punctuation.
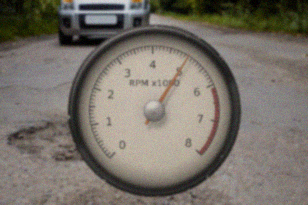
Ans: rpm 5000
